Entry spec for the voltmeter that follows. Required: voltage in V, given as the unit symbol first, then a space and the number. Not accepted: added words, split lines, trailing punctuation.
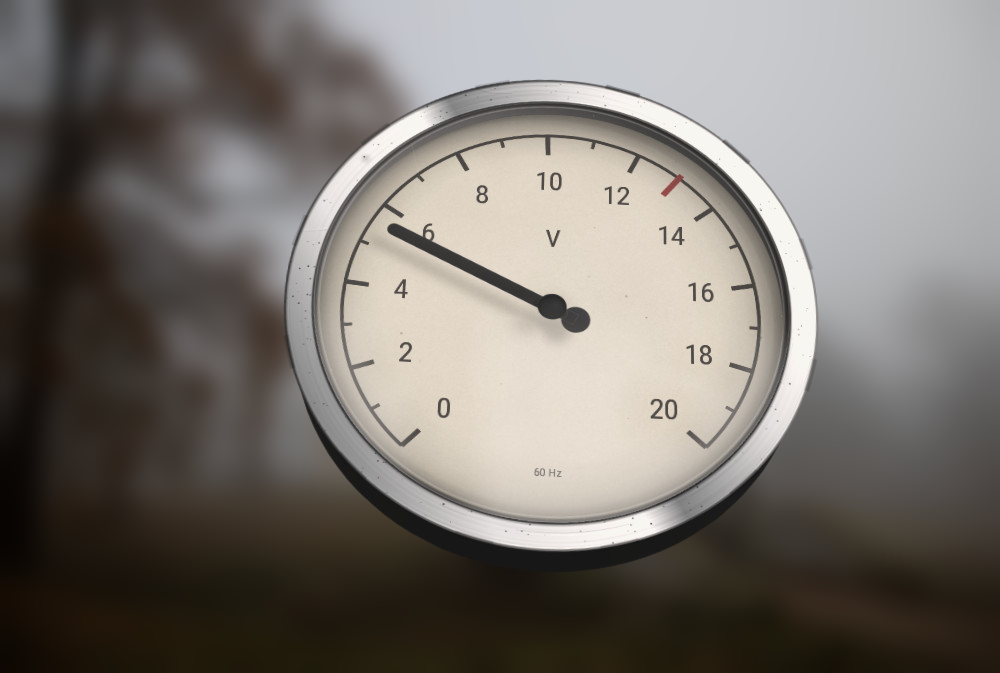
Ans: V 5.5
